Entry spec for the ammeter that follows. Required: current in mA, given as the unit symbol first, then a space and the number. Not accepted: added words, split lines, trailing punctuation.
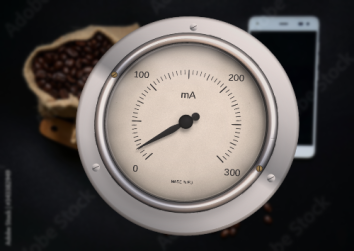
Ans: mA 15
